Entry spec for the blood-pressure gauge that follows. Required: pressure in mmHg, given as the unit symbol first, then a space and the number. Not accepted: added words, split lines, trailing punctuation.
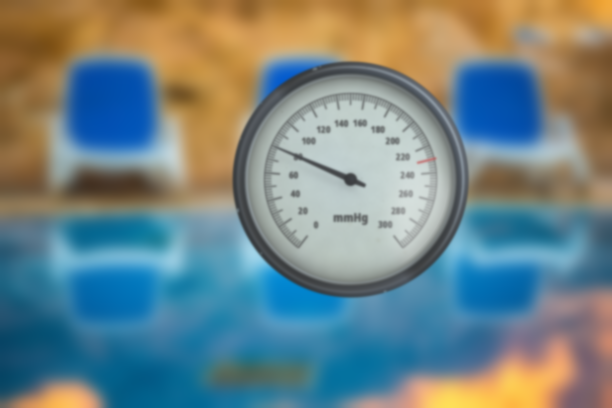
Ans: mmHg 80
